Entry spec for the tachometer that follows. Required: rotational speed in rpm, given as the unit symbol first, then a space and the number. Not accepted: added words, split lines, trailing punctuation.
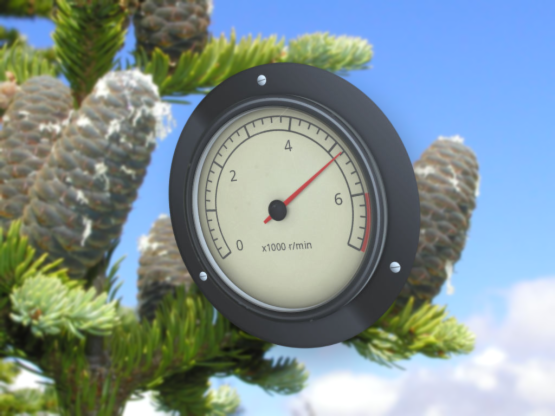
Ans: rpm 5200
